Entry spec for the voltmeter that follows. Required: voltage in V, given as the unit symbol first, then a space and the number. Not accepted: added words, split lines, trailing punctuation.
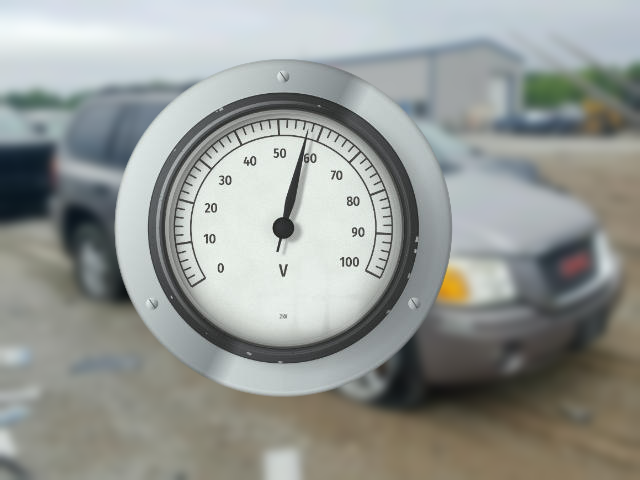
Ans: V 57
